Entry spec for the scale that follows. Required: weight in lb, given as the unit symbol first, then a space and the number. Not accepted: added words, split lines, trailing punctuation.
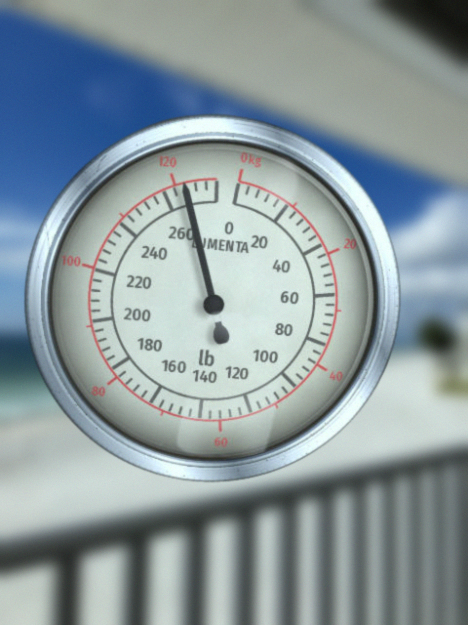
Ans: lb 268
